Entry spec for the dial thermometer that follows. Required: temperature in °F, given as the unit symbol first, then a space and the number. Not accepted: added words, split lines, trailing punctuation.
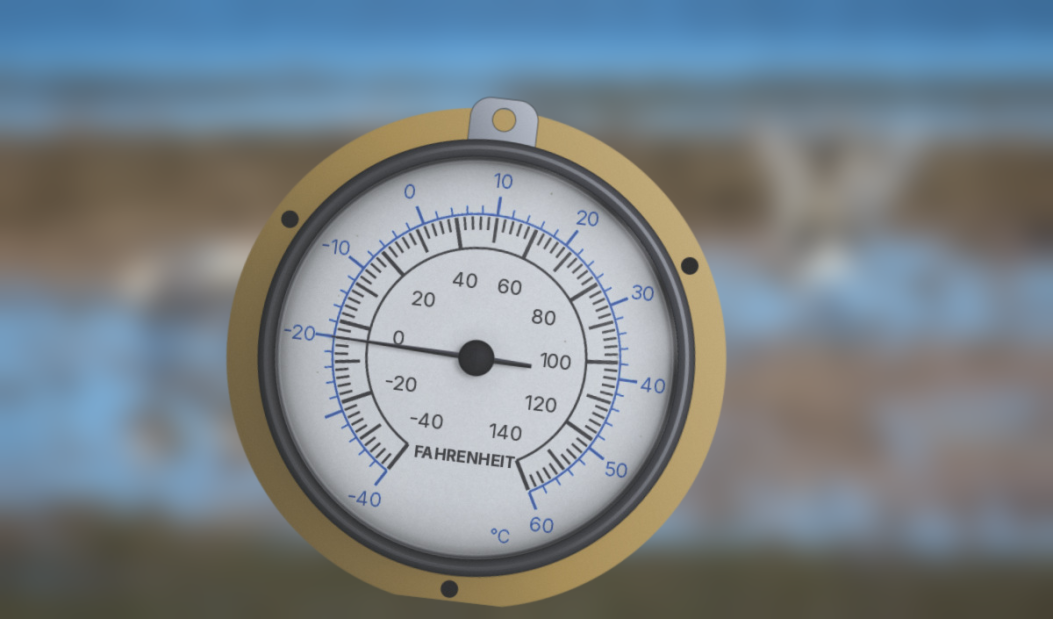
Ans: °F -4
